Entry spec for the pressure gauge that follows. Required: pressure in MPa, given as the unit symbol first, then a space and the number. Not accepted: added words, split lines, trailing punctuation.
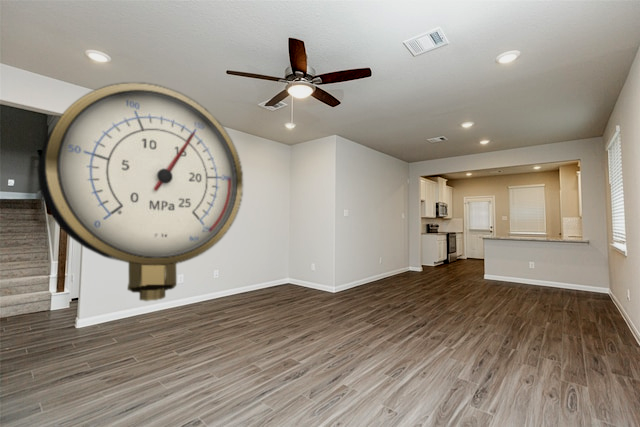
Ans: MPa 15
